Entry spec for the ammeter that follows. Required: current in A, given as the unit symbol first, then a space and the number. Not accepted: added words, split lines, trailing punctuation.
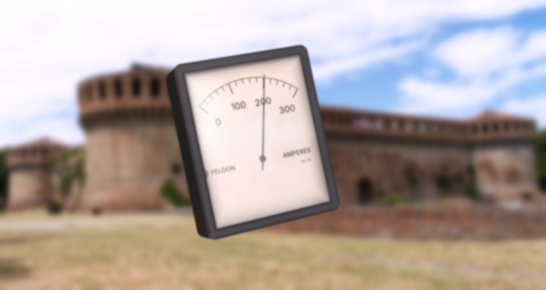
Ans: A 200
